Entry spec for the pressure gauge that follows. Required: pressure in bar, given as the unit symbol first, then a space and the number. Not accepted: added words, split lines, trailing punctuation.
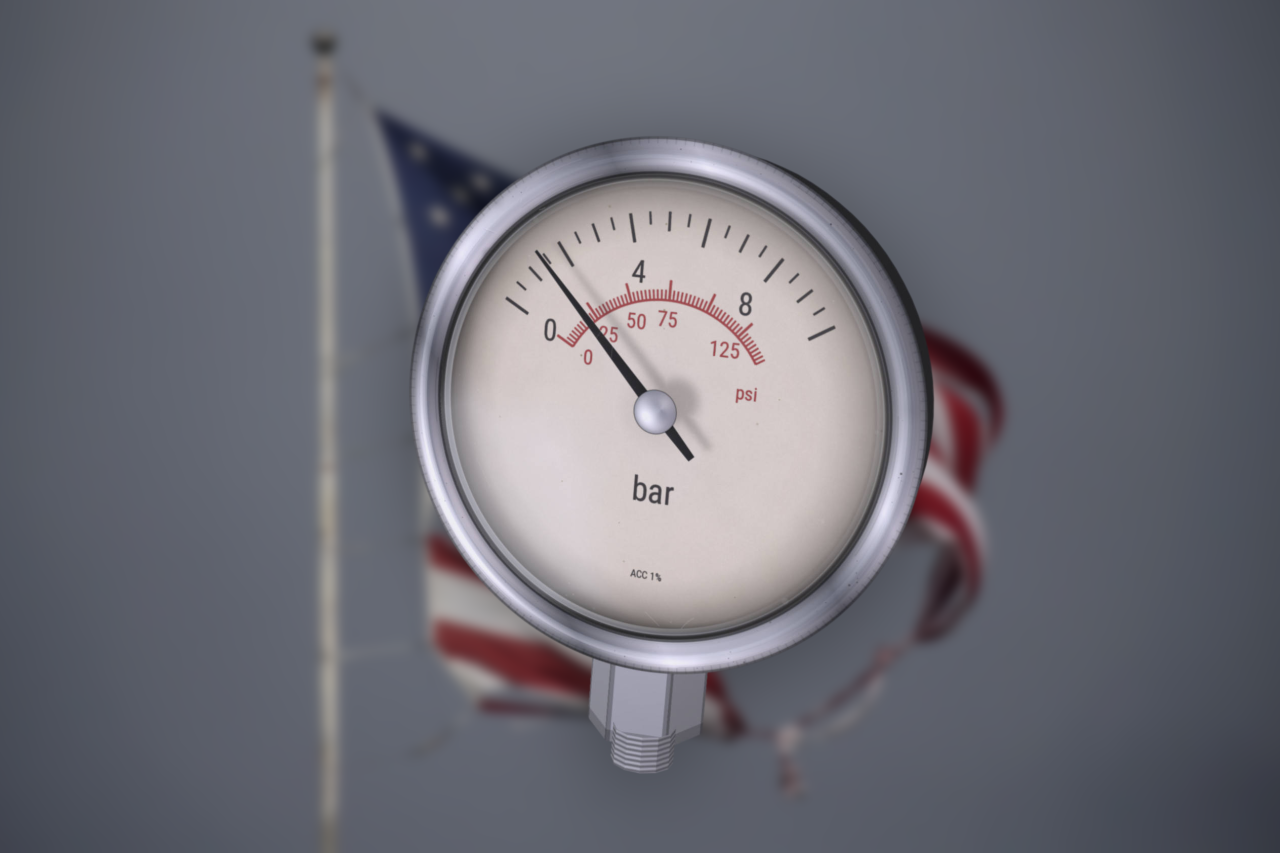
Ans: bar 1.5
